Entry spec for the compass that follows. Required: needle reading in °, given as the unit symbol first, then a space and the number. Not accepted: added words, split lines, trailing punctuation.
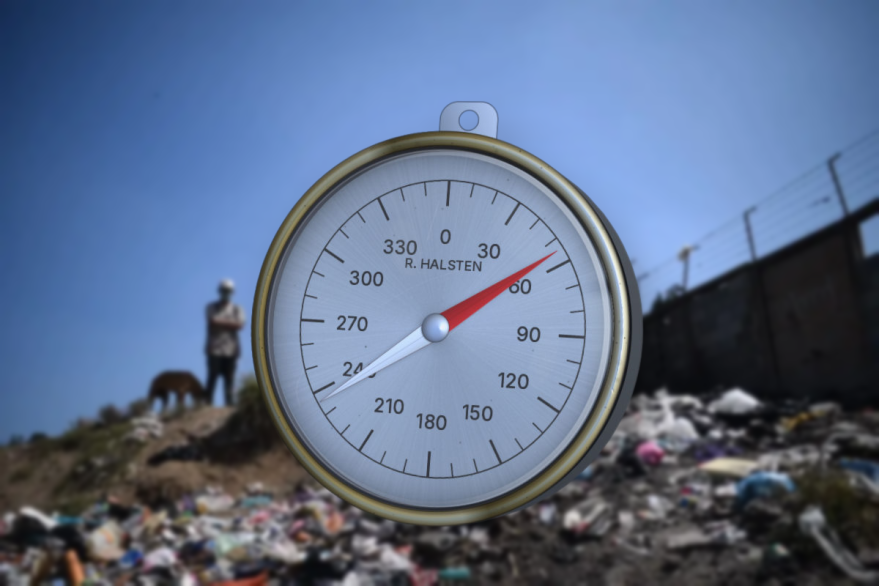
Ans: ° 55
